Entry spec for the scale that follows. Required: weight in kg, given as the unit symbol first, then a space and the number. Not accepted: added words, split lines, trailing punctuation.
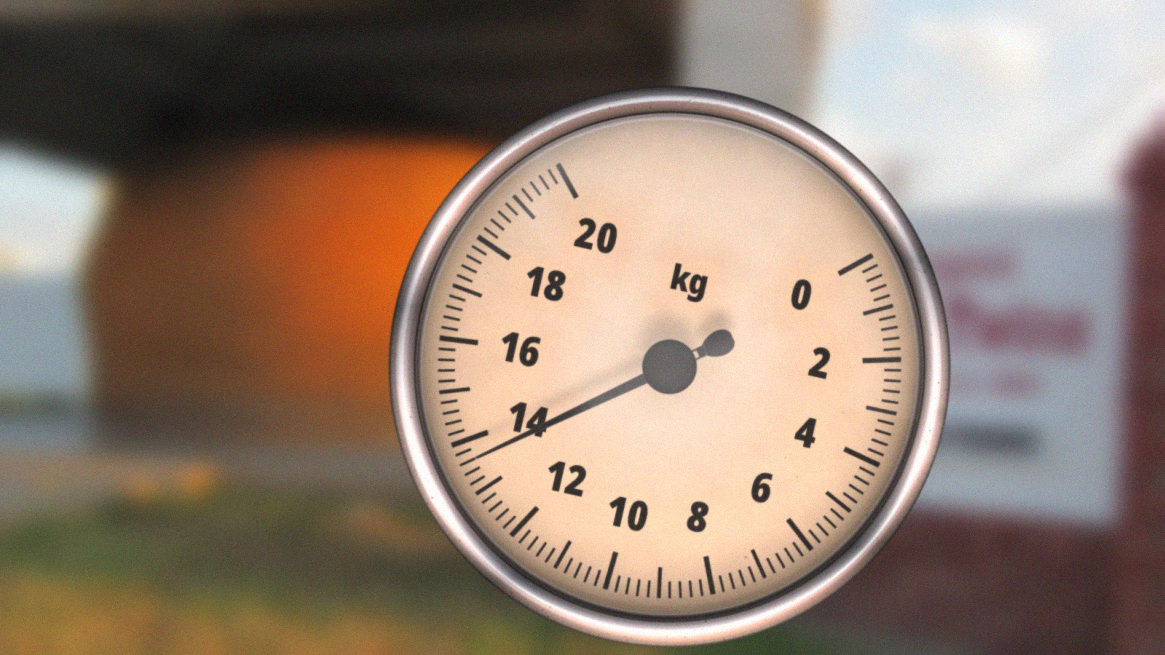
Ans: kg 13.6
